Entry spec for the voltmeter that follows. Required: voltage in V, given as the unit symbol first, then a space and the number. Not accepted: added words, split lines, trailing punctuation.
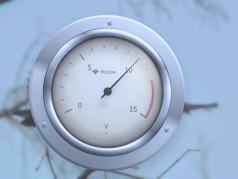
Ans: V 10
